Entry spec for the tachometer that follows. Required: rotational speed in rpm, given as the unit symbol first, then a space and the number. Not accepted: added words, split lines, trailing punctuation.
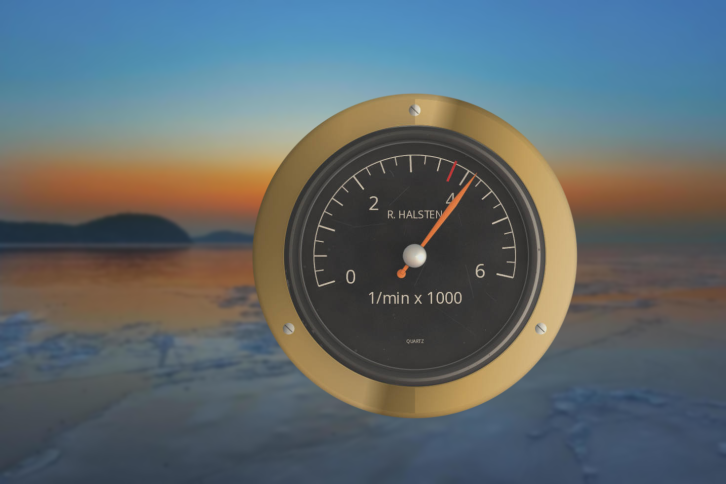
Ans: rpm 4125
